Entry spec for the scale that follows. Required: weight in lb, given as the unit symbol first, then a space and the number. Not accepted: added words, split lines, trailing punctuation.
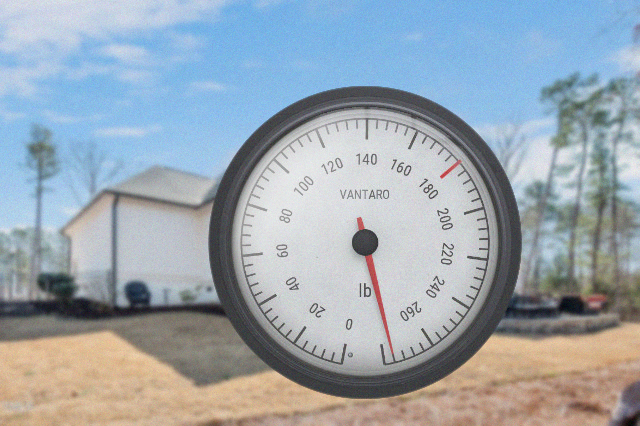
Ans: lb 276
